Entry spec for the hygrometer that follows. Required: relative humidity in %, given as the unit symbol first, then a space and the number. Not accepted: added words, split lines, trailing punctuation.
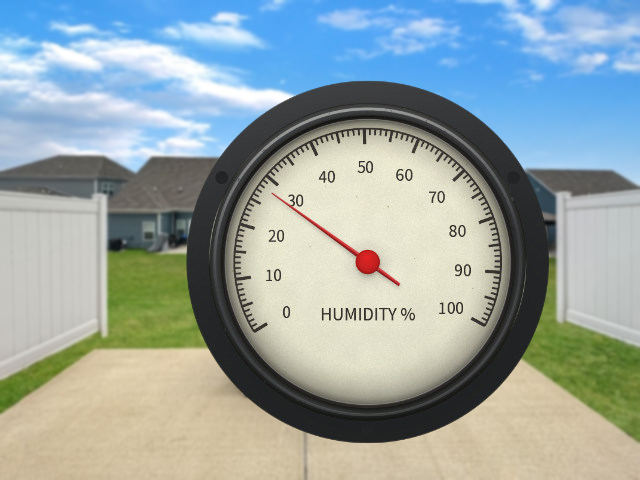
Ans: % 28
